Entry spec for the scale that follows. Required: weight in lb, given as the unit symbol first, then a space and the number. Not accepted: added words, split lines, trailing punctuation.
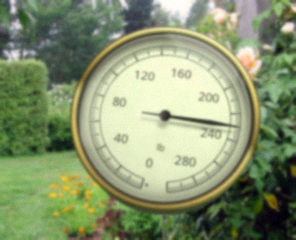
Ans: lb 230
